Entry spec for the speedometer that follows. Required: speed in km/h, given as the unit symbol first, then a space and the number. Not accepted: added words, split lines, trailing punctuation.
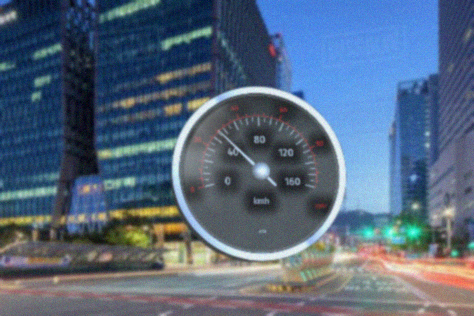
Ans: km/h 45
